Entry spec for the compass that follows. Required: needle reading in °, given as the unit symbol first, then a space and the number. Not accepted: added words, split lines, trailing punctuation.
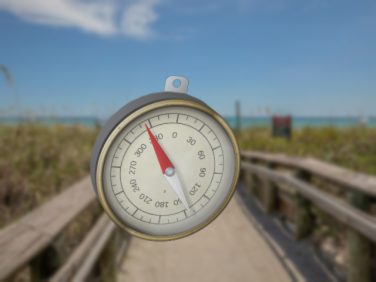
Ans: ° 325
